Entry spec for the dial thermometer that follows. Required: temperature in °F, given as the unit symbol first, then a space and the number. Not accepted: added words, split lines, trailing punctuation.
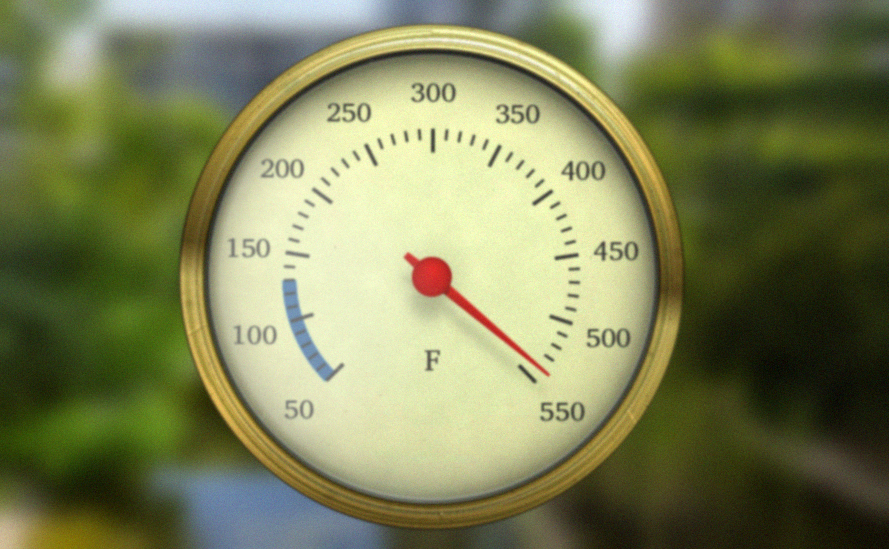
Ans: °F 540
